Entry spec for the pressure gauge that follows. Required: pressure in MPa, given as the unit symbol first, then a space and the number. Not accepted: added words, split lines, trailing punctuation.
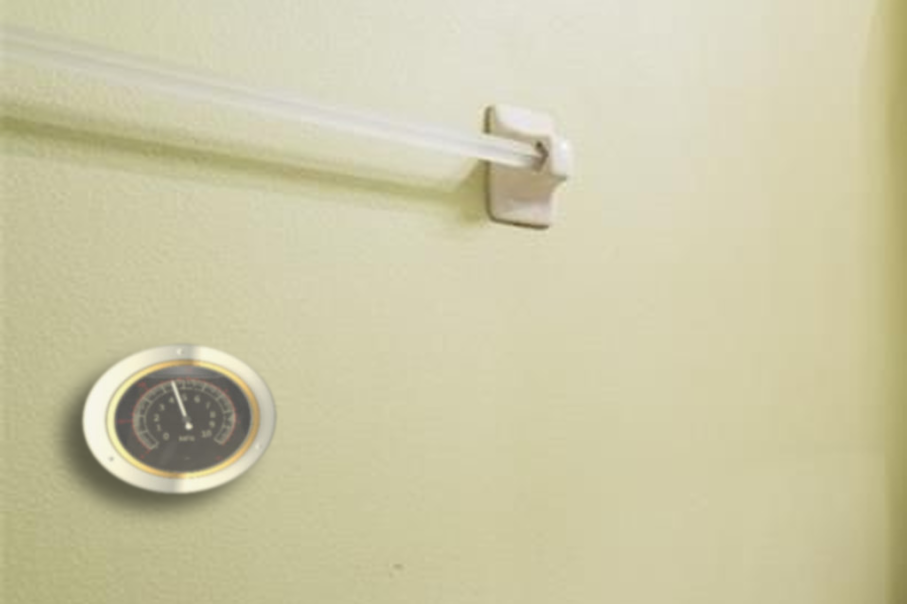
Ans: MPa 4.5
